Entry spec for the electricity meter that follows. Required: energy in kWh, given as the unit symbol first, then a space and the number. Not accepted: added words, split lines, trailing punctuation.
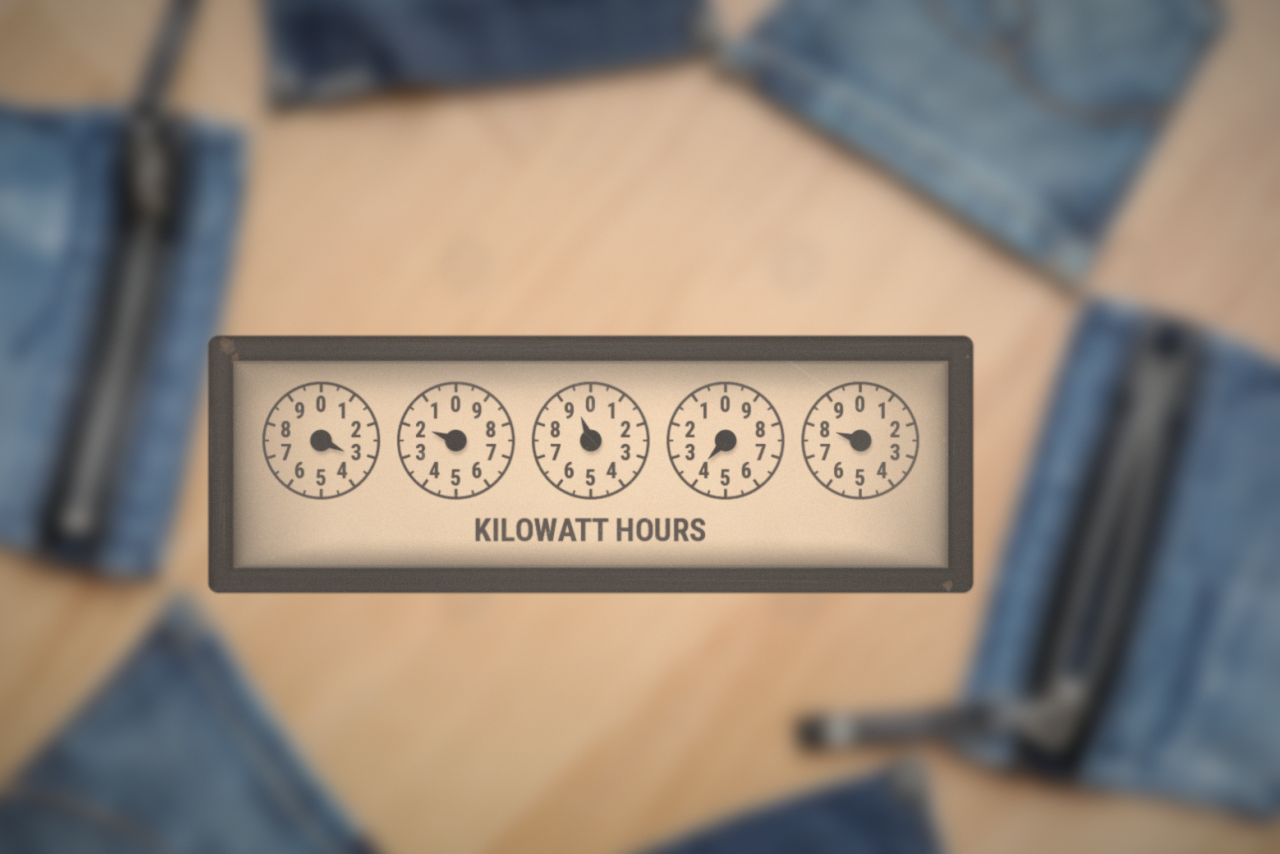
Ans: kWh 31938
